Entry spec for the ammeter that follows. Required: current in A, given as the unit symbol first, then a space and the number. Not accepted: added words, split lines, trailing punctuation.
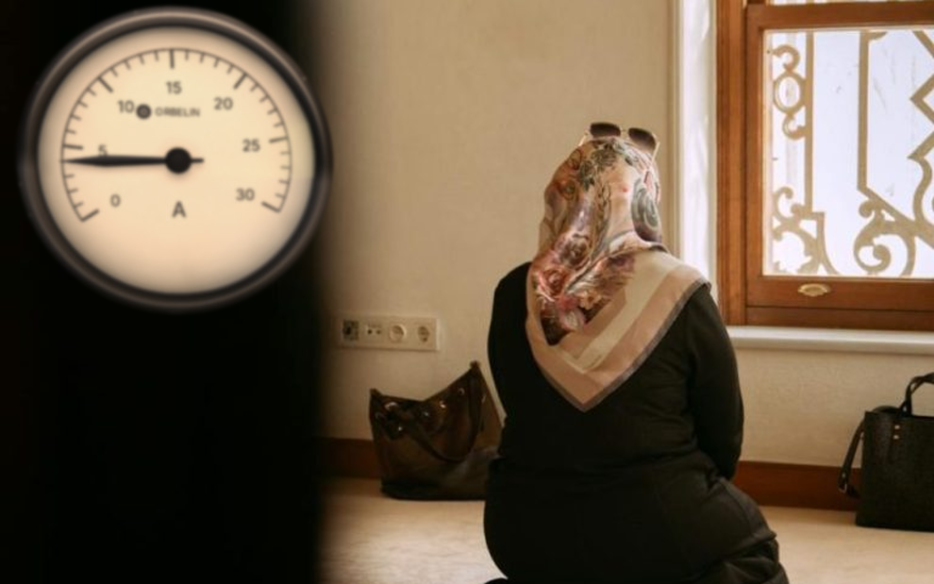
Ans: A 4
